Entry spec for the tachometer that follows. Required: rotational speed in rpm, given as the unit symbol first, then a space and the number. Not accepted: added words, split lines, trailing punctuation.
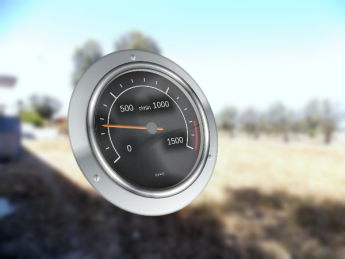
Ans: rpm 250
